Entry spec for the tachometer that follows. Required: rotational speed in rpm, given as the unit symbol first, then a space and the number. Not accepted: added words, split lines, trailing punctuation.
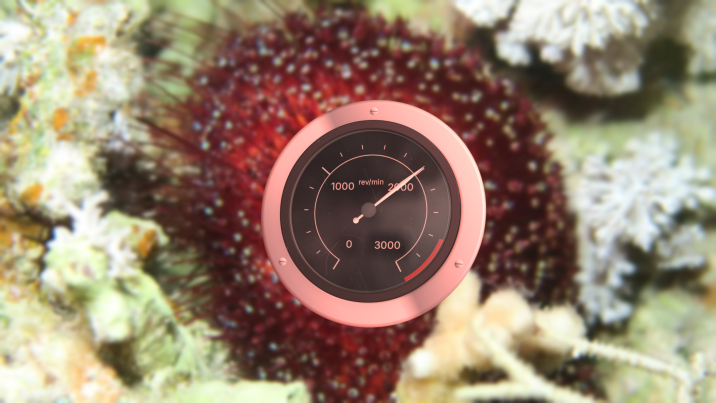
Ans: rpm 2000
